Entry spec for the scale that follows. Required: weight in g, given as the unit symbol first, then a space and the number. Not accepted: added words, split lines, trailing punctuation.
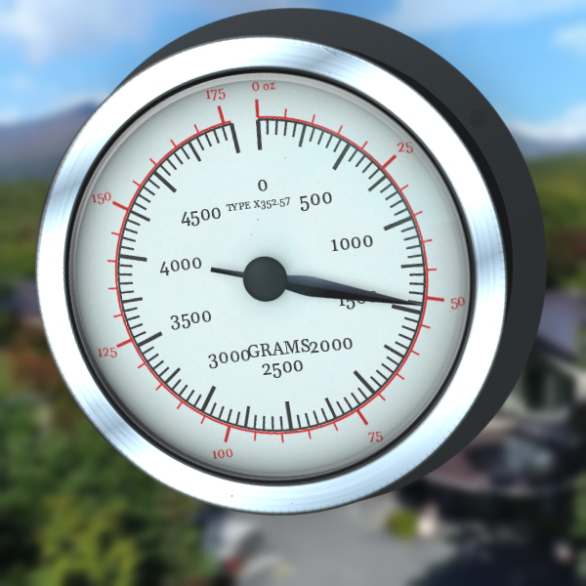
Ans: g 1450
